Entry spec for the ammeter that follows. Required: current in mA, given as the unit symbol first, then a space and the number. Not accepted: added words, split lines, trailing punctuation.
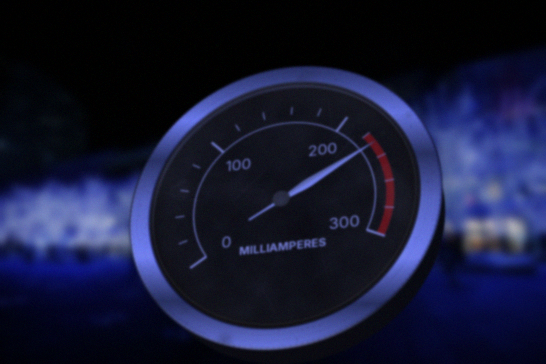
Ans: mA 230
